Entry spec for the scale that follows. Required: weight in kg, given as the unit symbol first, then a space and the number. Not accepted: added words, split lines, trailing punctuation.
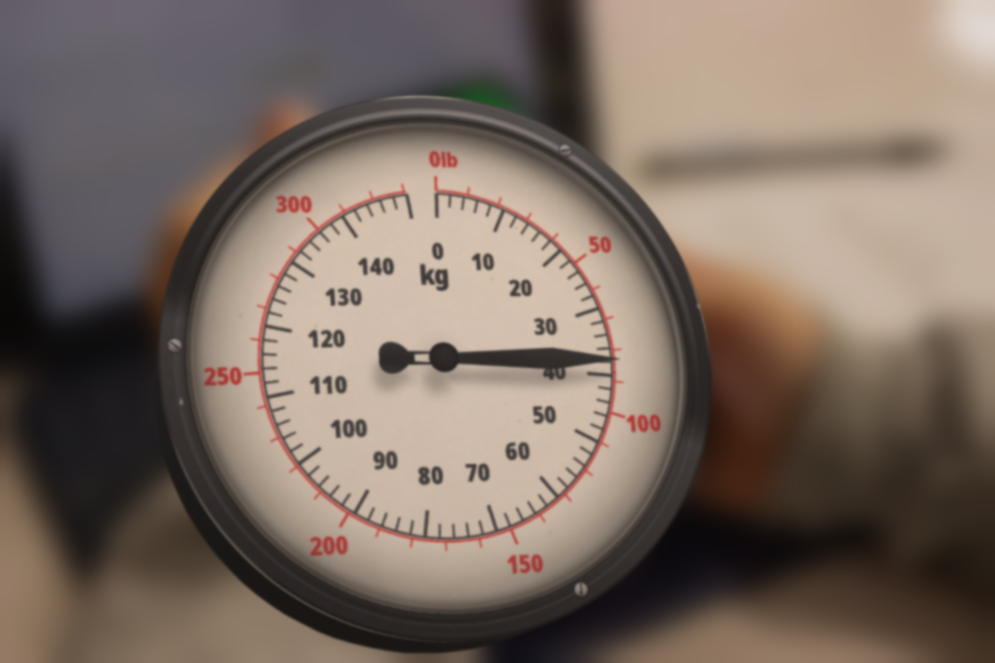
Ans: kg 38
